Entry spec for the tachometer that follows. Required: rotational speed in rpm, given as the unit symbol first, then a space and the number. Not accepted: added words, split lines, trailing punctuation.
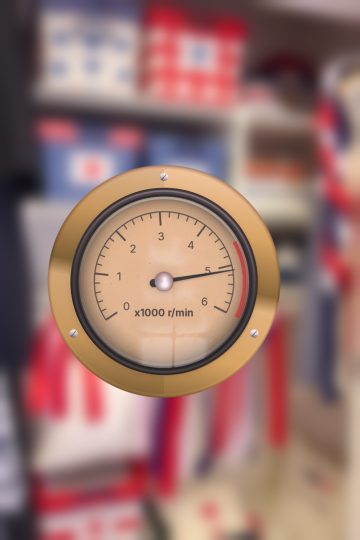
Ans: rpm 5100
